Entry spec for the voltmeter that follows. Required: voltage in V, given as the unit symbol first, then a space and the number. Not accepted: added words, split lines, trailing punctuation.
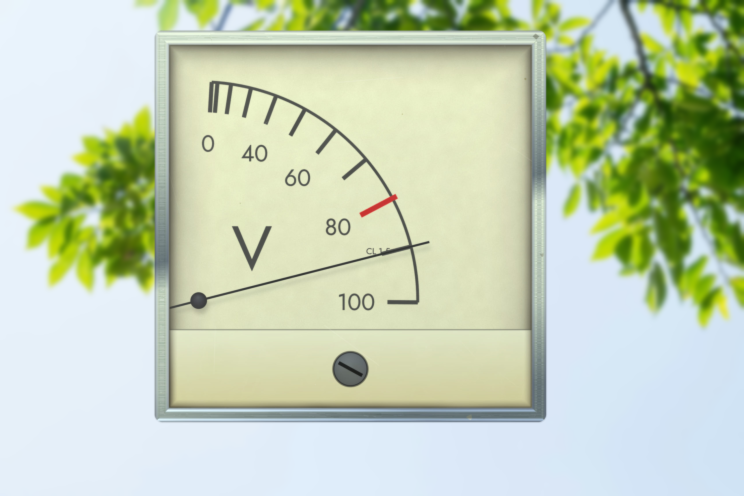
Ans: V 90
